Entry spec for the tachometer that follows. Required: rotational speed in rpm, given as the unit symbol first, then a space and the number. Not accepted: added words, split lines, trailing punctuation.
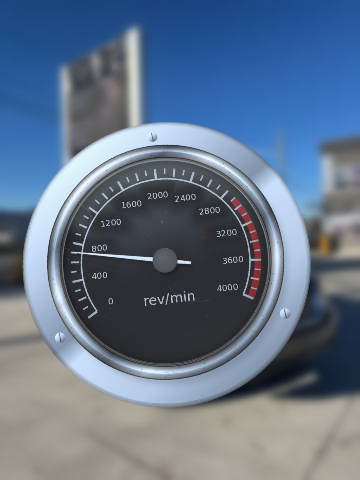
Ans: rpm 700
